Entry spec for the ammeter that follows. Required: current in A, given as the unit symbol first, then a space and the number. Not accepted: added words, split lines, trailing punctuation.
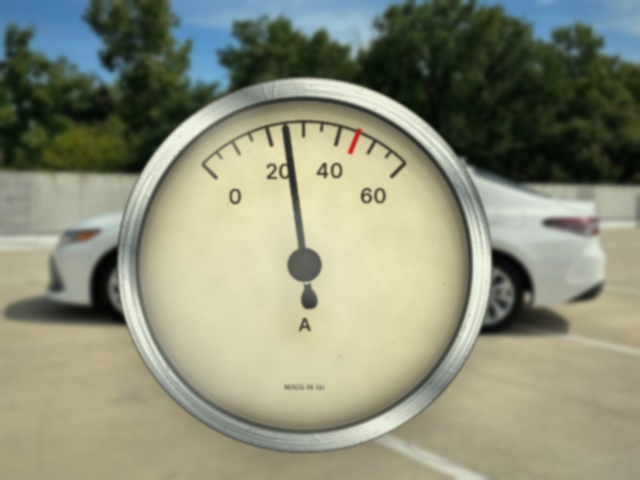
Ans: A 25
